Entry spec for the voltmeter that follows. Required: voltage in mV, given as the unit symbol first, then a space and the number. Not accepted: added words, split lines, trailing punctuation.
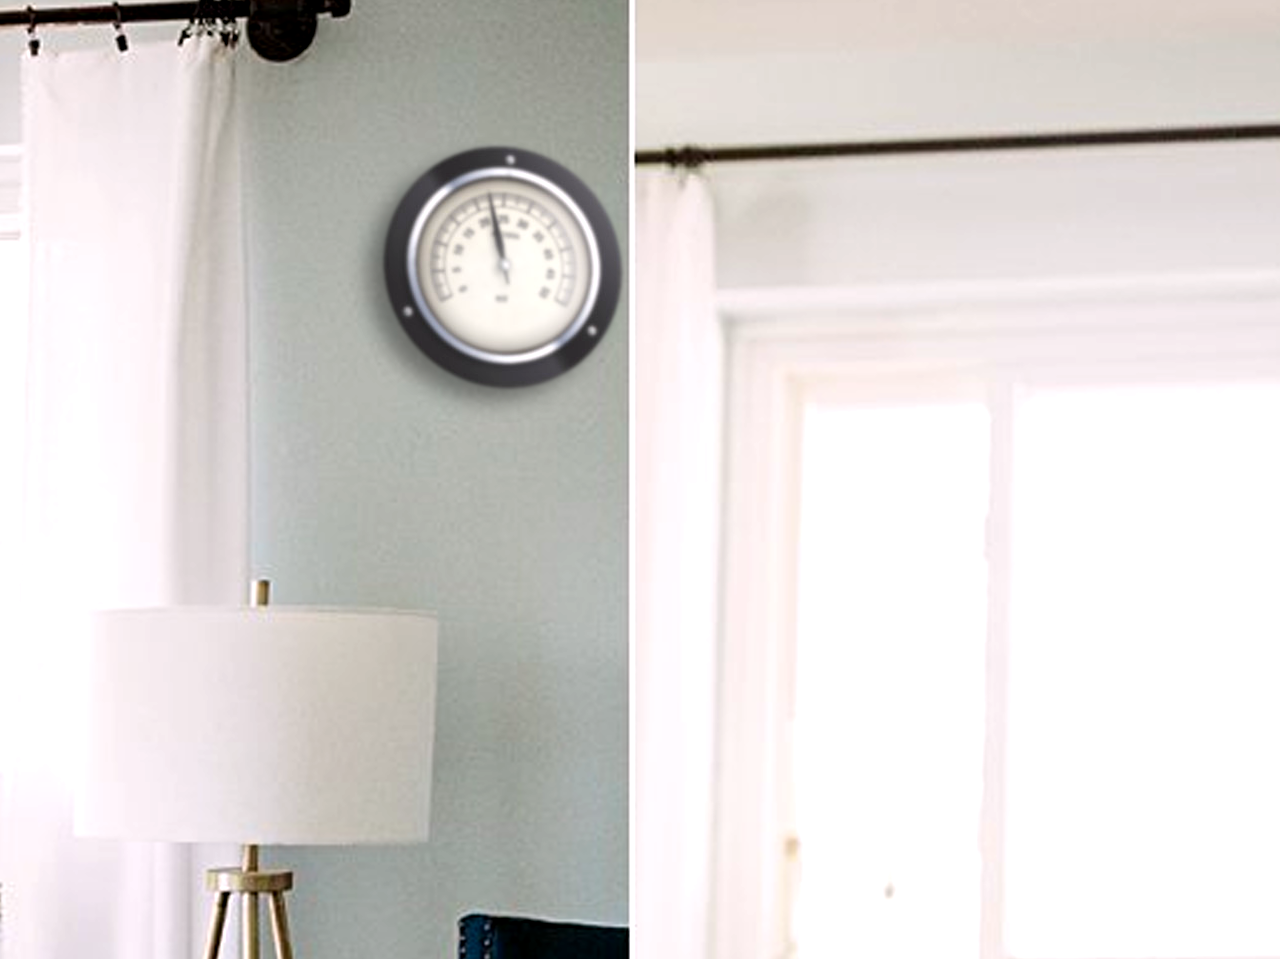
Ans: mV 22.5
